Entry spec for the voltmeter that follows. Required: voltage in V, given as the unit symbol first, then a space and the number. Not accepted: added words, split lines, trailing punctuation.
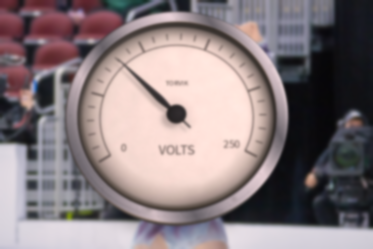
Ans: V 80
